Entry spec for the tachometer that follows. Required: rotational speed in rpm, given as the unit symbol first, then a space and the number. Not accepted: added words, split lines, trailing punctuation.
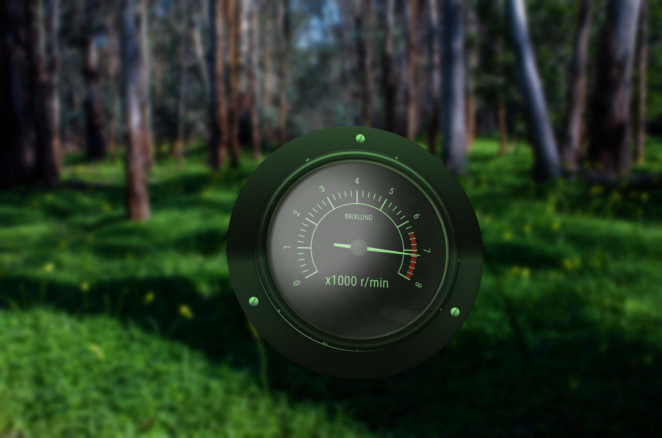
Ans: rpm 7200
